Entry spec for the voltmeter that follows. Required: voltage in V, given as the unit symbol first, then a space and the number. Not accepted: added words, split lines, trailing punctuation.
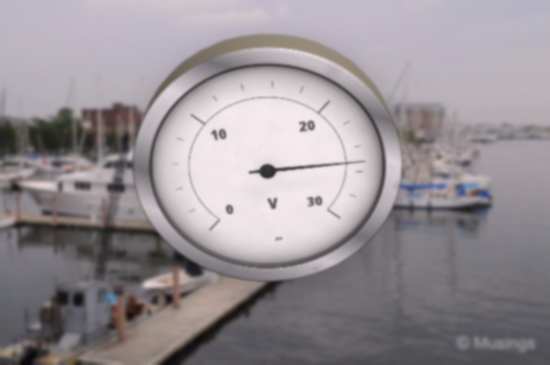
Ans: V 25
